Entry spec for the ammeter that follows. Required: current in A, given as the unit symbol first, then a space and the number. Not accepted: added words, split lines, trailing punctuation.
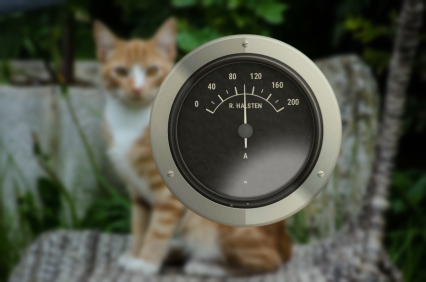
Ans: A 100
